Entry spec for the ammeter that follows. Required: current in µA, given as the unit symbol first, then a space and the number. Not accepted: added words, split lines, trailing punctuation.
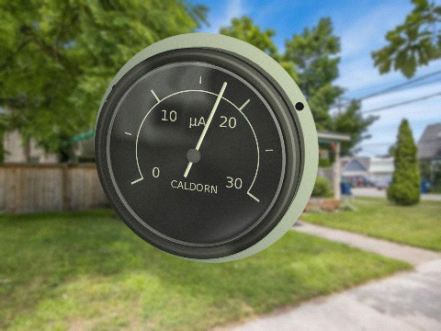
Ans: µA 17.5
